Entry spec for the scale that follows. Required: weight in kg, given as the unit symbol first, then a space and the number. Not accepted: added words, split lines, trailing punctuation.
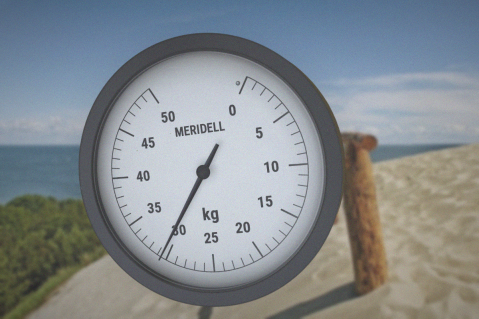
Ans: kg 30.5
